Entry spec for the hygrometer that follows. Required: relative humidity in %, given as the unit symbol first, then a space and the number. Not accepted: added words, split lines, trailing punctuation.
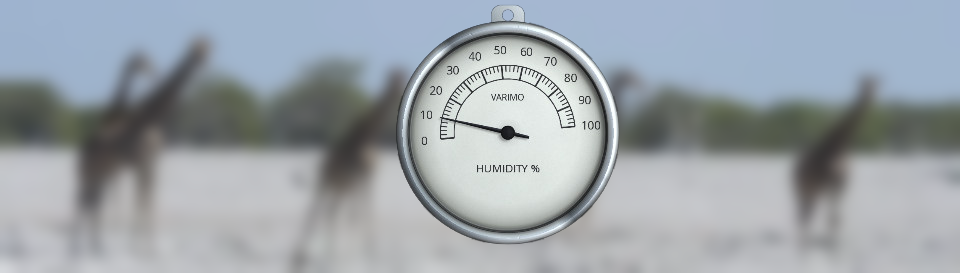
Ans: % 10
